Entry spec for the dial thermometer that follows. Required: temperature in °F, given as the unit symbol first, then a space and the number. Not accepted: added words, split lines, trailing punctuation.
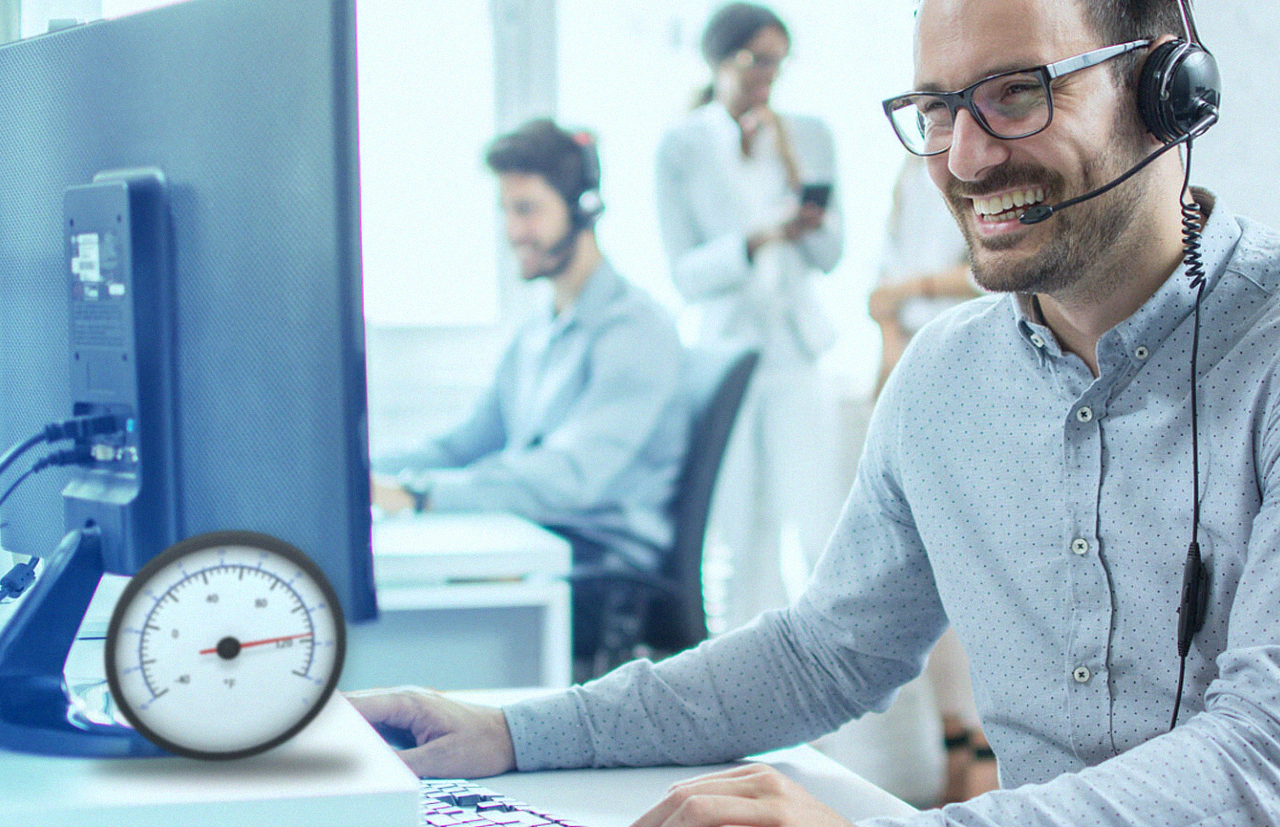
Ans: °F 116
